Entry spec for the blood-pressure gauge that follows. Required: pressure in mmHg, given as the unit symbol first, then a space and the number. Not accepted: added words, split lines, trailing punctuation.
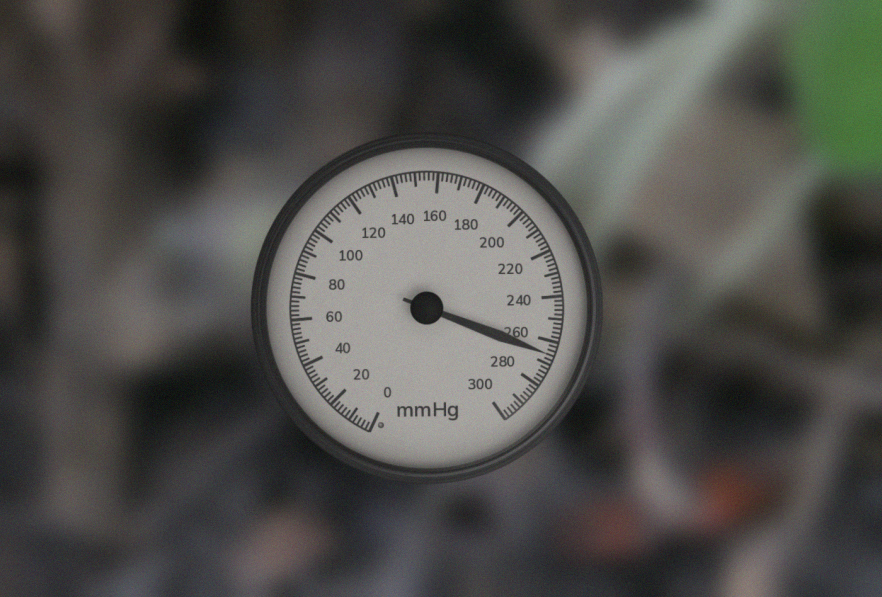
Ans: mmHg 266
